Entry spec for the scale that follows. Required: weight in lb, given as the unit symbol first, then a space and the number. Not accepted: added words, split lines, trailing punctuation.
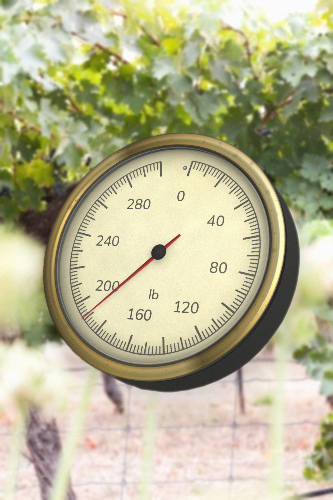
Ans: lb 190
